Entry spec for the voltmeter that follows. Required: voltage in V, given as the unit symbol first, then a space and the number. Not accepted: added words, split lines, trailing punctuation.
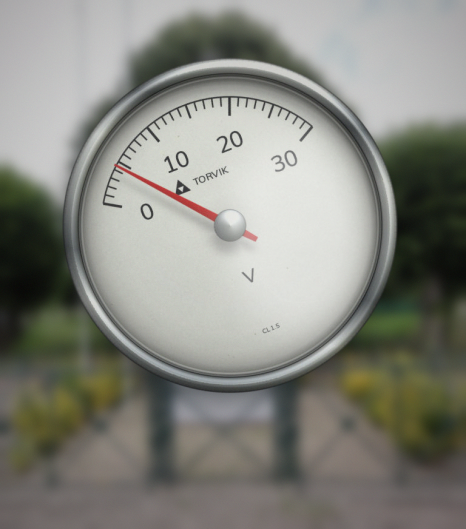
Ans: V 4.5
